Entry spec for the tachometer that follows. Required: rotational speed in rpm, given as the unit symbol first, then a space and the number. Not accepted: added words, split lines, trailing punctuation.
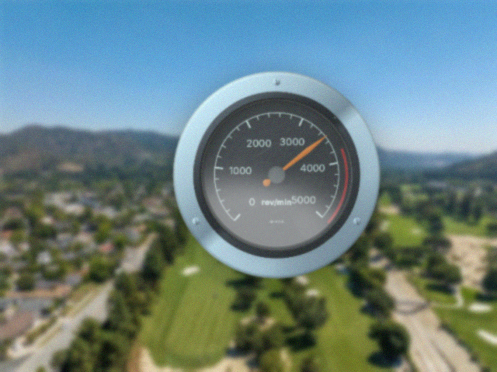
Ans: rpm 3500
